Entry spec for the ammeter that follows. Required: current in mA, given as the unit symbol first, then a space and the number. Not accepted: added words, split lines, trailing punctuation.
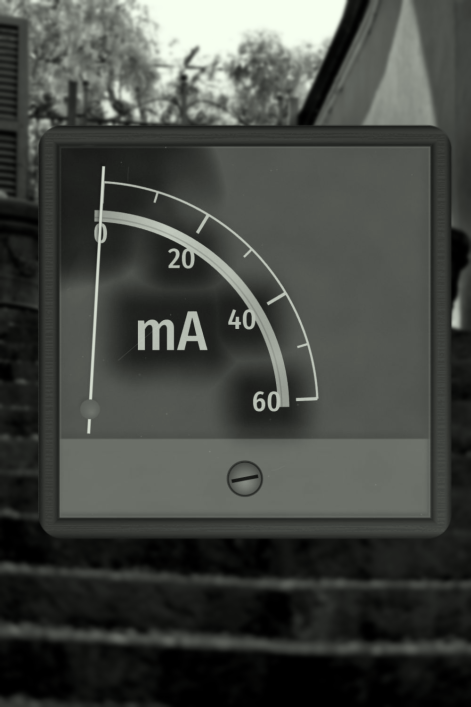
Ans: mA 0
